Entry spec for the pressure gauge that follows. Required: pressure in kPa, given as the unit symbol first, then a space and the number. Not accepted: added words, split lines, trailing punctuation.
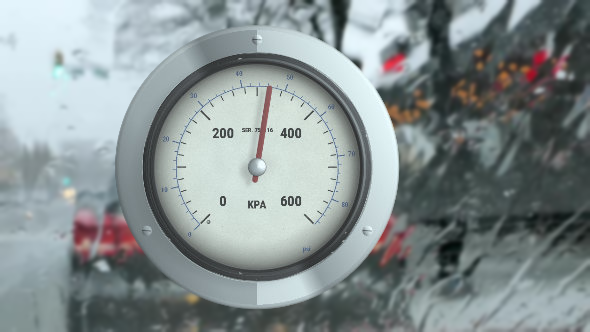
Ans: kPa 320
